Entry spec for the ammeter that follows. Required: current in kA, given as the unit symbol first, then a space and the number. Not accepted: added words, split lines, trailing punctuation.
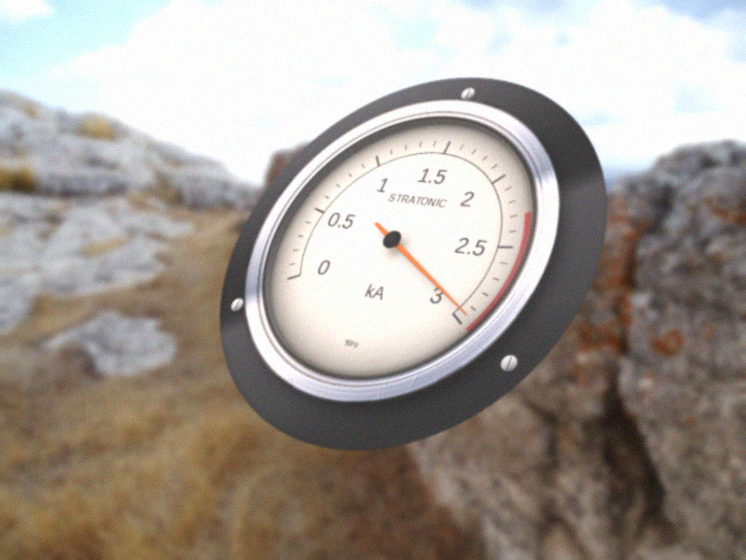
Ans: kA 2.95
